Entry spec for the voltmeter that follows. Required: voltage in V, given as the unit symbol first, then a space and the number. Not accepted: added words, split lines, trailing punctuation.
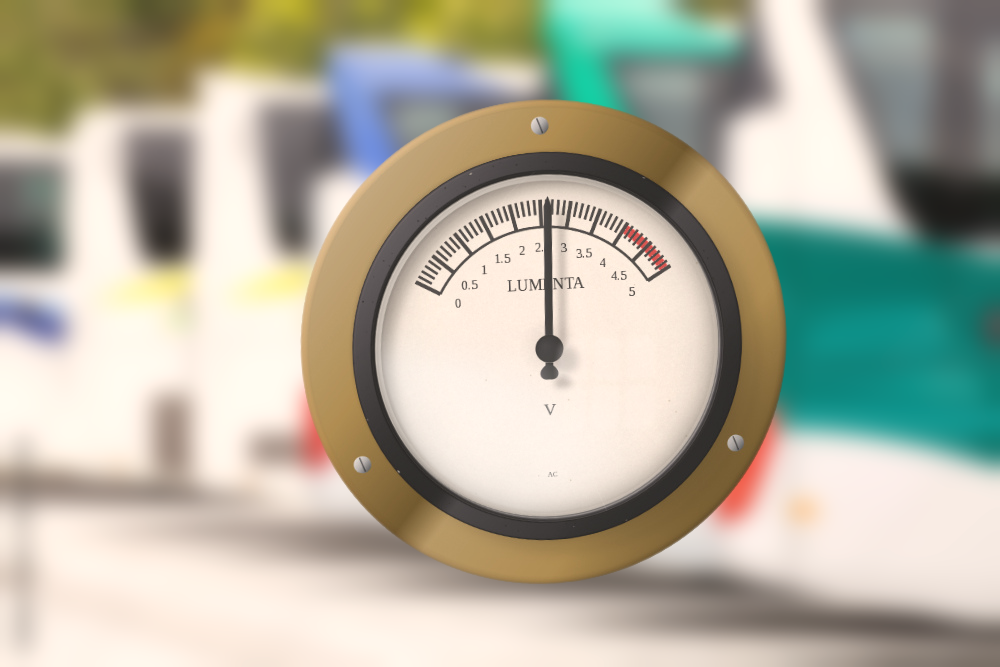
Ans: V 2.6
